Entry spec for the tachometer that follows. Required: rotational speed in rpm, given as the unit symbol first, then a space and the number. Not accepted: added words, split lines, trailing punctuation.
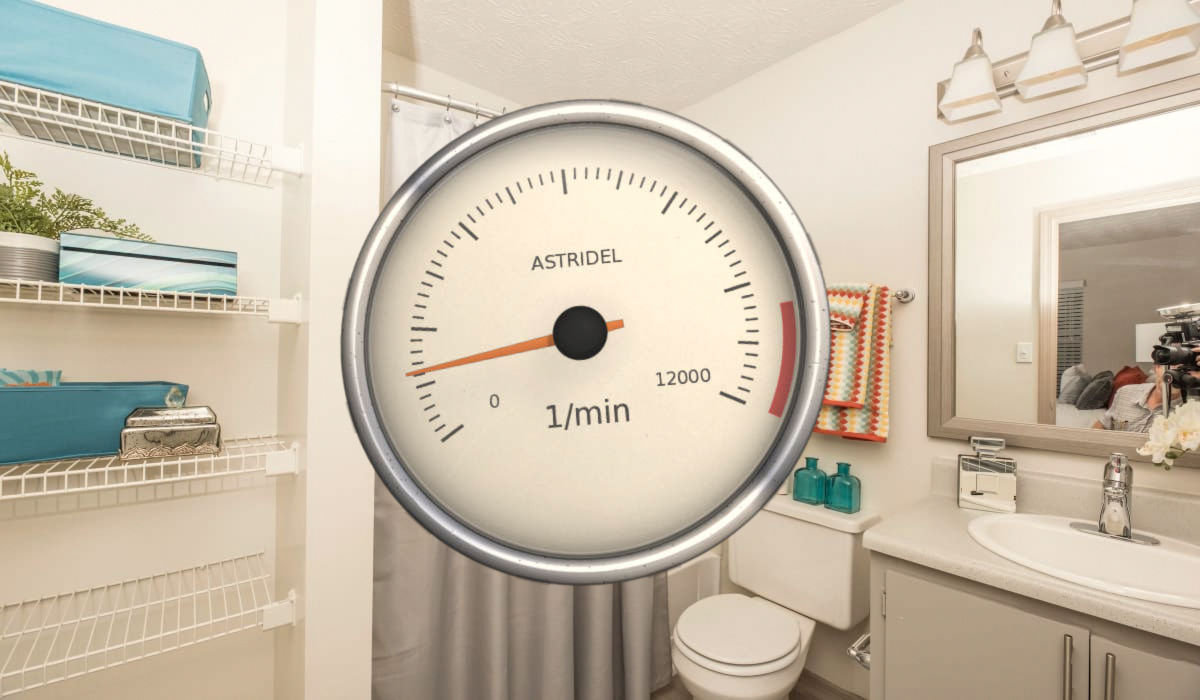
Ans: rpm 1200
